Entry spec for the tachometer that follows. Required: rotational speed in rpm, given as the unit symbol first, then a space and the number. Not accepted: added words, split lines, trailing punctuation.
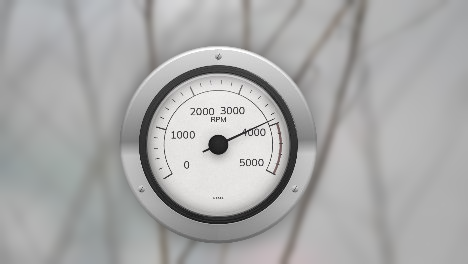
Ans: rpm 3900
